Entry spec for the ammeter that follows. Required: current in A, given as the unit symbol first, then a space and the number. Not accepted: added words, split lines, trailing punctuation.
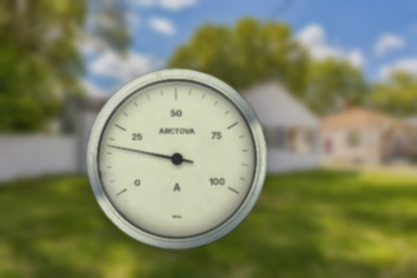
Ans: A 17.5
